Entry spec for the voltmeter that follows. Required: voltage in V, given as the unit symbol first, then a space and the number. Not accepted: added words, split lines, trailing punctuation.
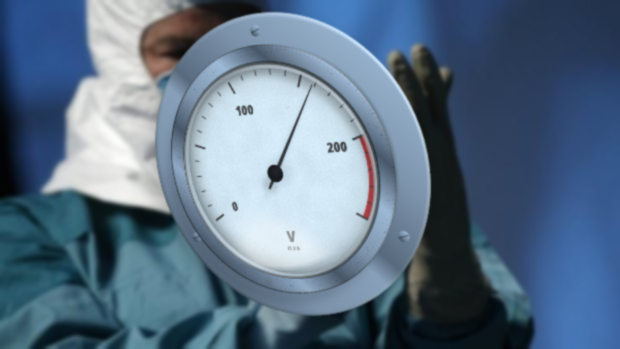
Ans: V 160
